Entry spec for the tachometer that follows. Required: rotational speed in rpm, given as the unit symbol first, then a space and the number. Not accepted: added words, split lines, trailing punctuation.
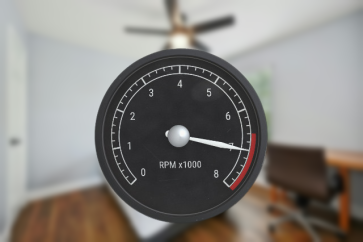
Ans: rpm 7000
